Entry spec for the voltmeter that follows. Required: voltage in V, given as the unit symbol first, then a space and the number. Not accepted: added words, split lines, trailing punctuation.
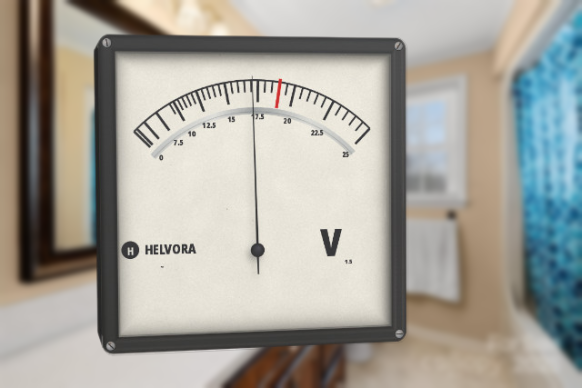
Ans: V 17
